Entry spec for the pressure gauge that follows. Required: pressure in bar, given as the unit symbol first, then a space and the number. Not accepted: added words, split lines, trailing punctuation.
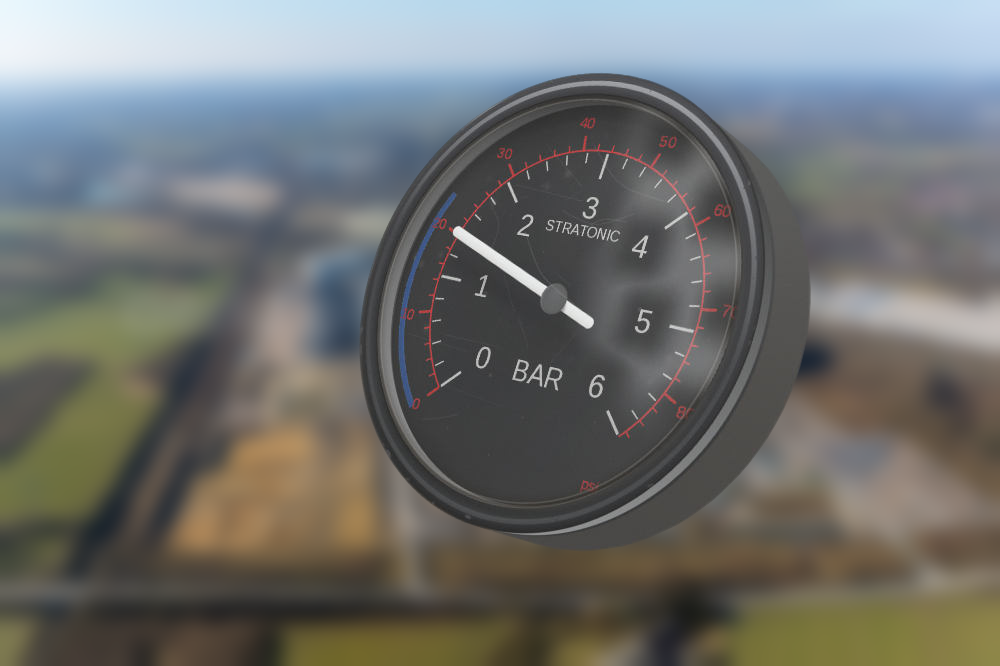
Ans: bar 1.4
